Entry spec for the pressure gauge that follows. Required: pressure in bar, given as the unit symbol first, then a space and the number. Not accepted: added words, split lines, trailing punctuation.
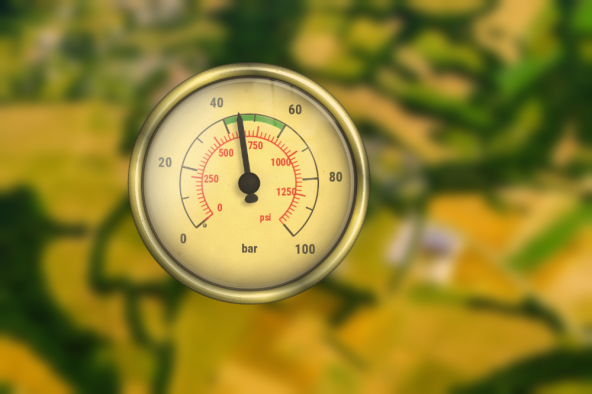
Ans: bar 45
